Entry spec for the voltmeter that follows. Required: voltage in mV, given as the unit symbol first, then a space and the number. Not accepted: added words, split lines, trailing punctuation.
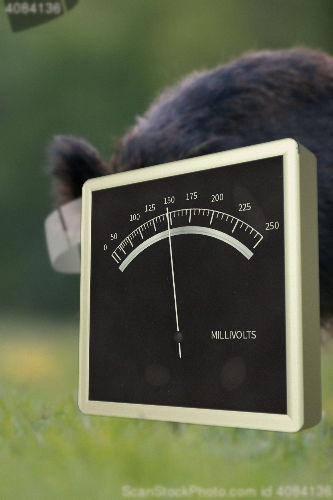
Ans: mV 150
